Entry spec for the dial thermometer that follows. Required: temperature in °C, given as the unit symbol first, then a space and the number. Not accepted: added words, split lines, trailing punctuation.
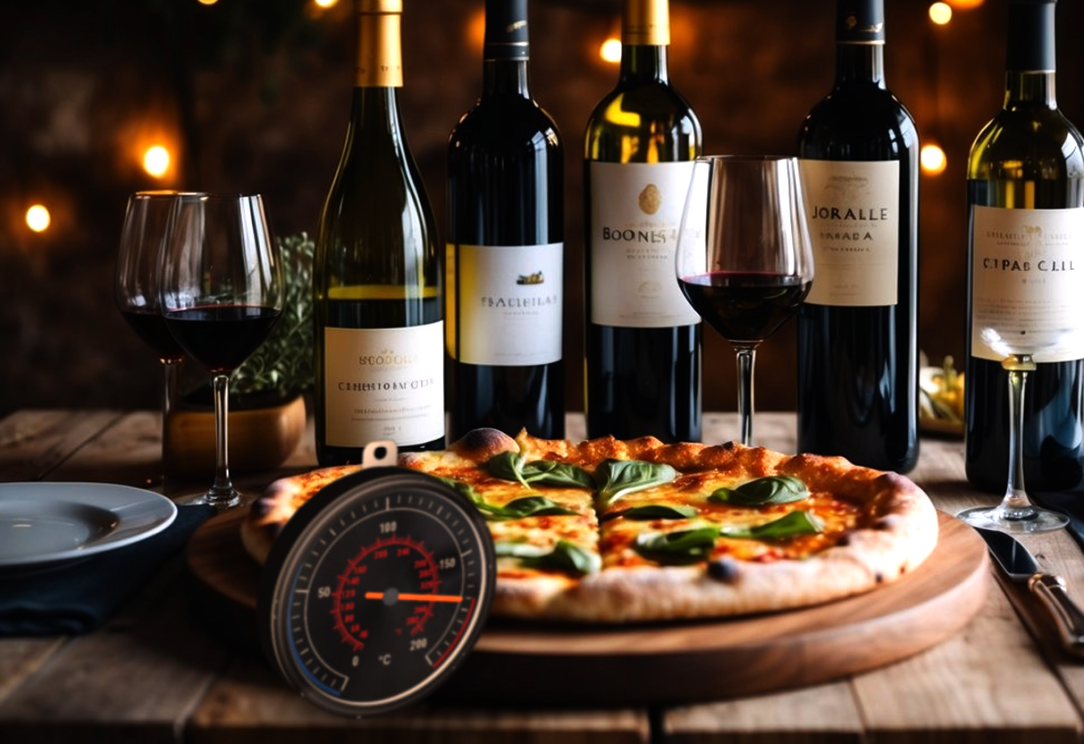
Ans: °C 170
